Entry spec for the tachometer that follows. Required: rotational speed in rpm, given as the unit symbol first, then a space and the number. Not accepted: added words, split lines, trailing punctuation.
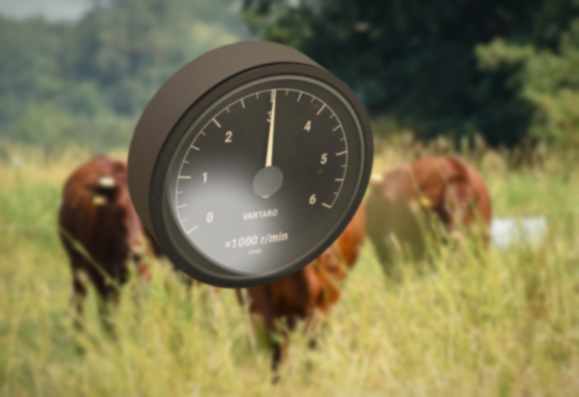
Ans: rpm 3000
